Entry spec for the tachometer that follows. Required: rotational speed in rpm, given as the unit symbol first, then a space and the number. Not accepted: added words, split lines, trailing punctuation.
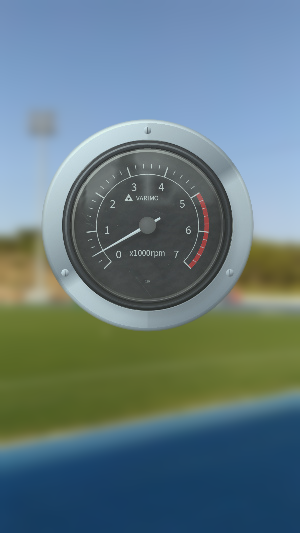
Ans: rpm 400
